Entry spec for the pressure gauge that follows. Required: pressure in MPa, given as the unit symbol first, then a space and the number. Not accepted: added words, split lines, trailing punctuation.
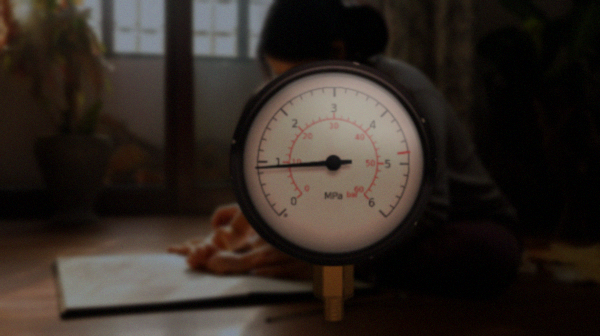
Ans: MPa 0.9
